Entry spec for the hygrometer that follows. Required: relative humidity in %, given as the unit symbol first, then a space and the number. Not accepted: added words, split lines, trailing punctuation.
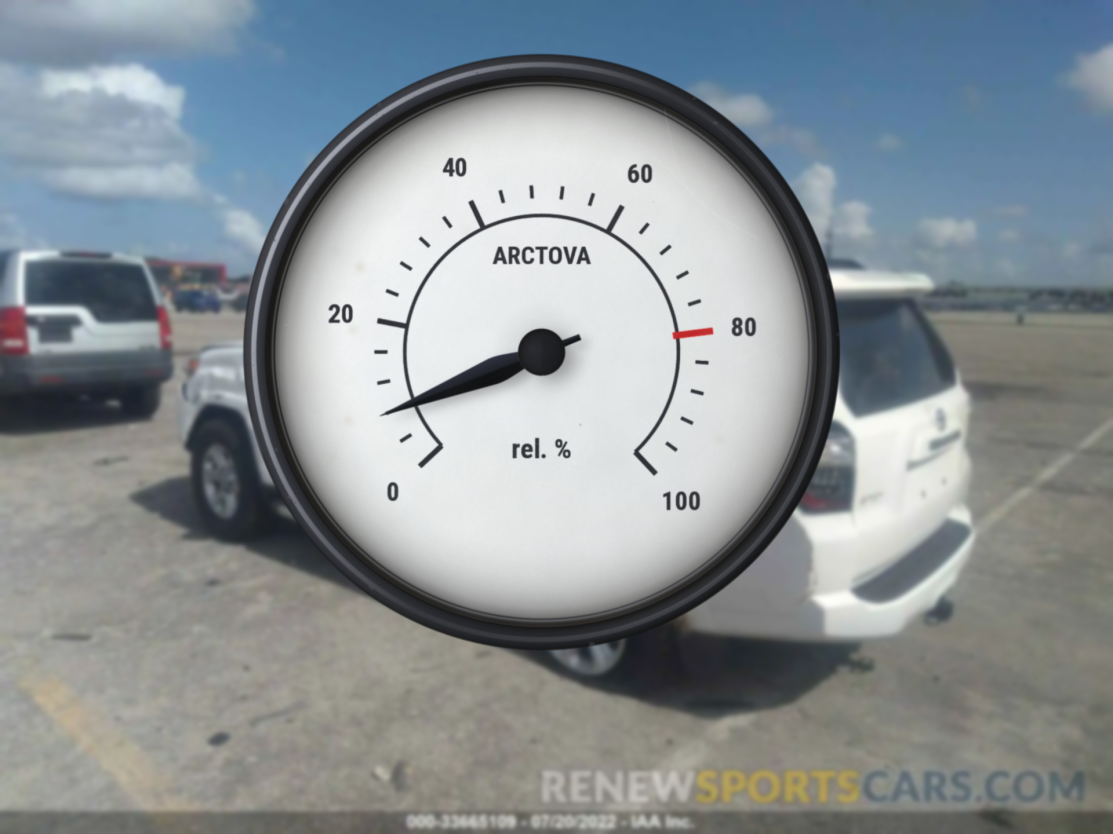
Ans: % 8
